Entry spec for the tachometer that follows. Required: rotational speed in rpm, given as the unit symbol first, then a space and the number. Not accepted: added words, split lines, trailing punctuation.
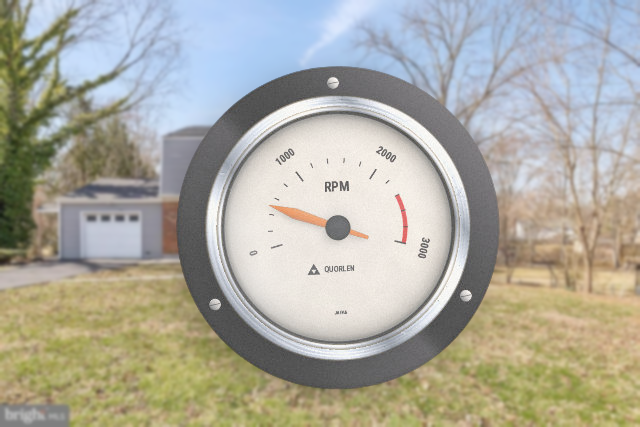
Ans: rpm 500
